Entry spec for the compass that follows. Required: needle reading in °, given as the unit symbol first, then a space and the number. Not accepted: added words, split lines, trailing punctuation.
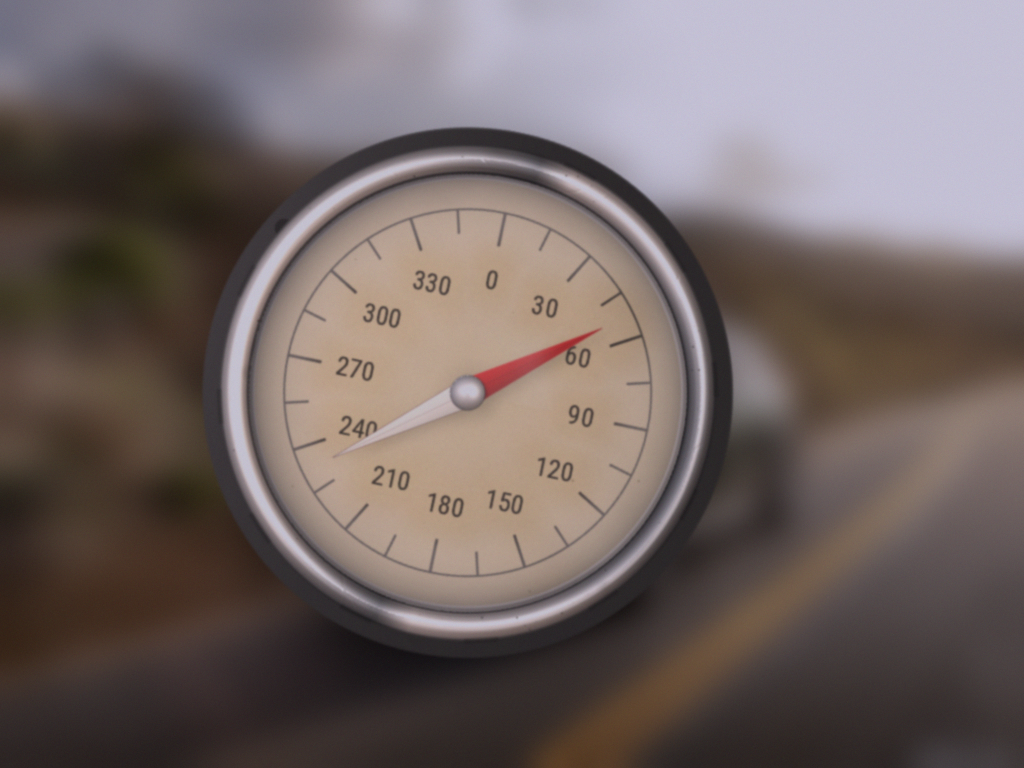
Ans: ° 52.5
